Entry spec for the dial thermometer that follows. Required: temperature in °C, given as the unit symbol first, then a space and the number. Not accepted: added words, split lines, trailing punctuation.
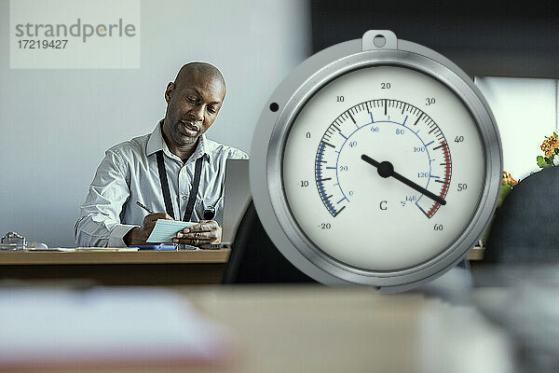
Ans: °C 55
